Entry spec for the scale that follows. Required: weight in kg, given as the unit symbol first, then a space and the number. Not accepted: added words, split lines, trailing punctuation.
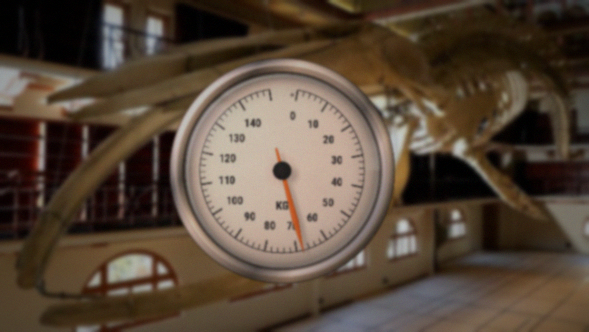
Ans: kg 68
